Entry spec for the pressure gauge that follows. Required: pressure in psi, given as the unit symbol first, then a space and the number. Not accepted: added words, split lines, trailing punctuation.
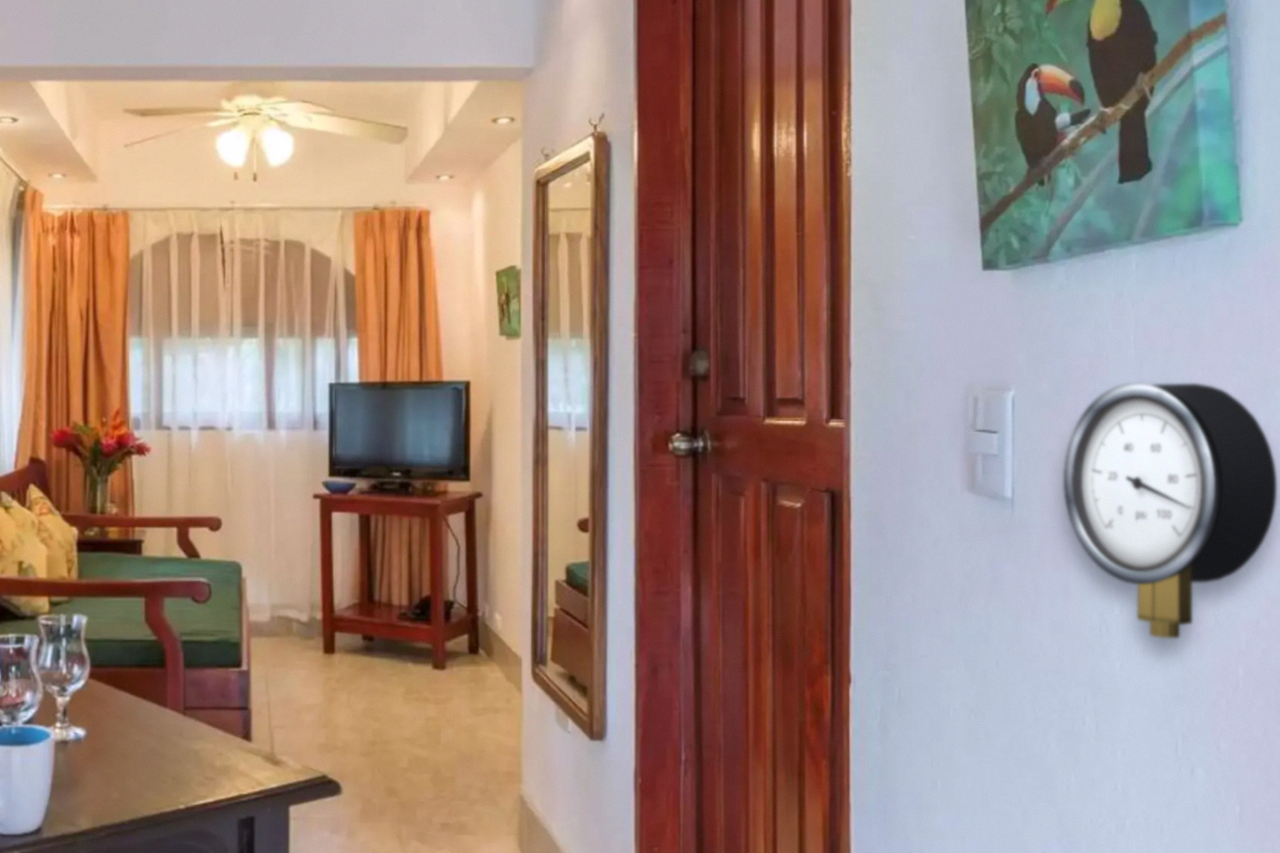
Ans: psi 90
